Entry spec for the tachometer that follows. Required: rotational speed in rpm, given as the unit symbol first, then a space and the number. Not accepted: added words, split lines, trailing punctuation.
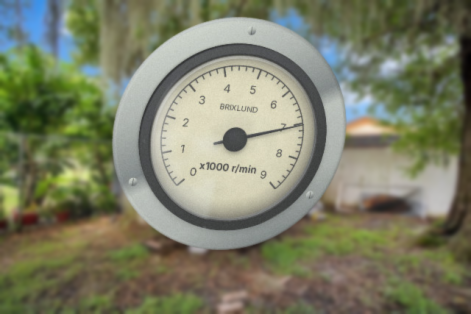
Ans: rpm 7000
